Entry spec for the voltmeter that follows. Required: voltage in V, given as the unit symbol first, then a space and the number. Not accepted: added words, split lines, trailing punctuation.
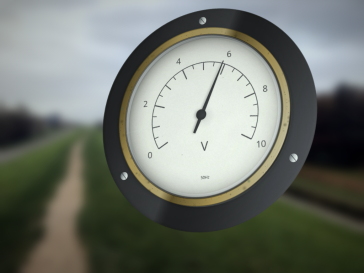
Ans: V 6
